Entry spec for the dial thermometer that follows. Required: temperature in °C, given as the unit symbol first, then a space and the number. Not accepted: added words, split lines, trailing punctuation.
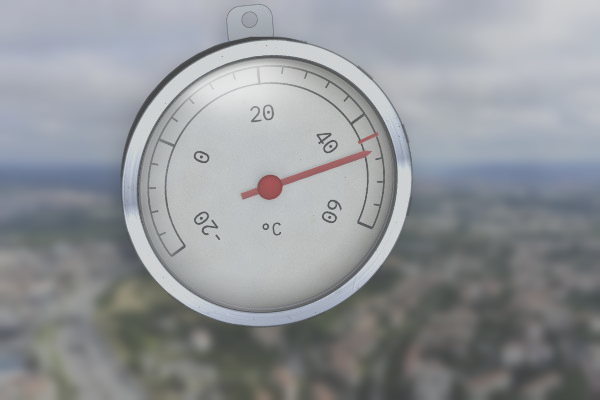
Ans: °C 46
